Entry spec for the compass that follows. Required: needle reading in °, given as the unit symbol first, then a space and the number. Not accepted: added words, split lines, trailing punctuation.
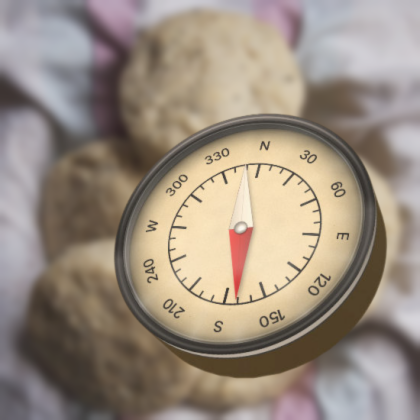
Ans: ° 170
